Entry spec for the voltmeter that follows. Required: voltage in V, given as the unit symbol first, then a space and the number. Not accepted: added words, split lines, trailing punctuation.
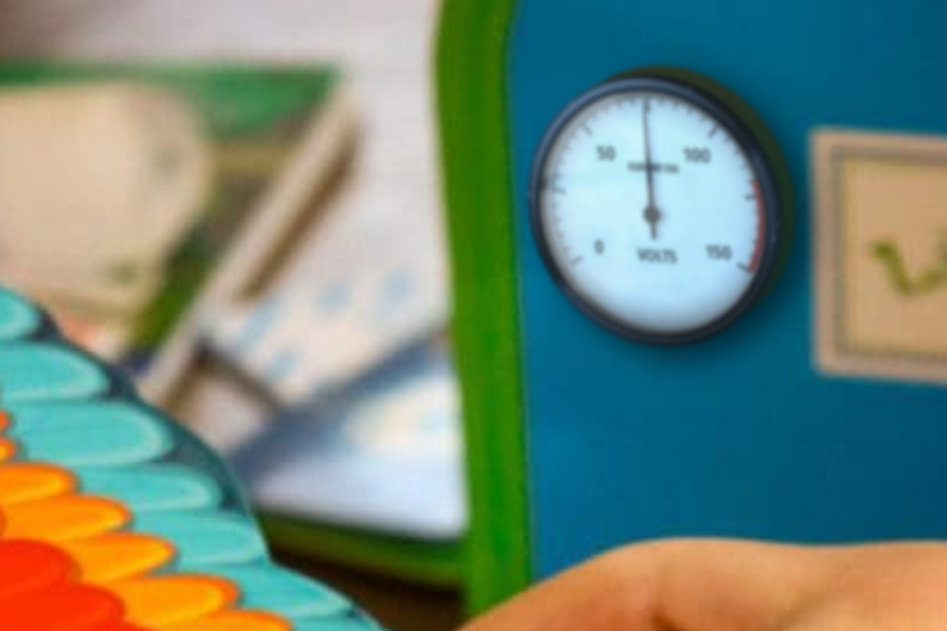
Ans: V 75
